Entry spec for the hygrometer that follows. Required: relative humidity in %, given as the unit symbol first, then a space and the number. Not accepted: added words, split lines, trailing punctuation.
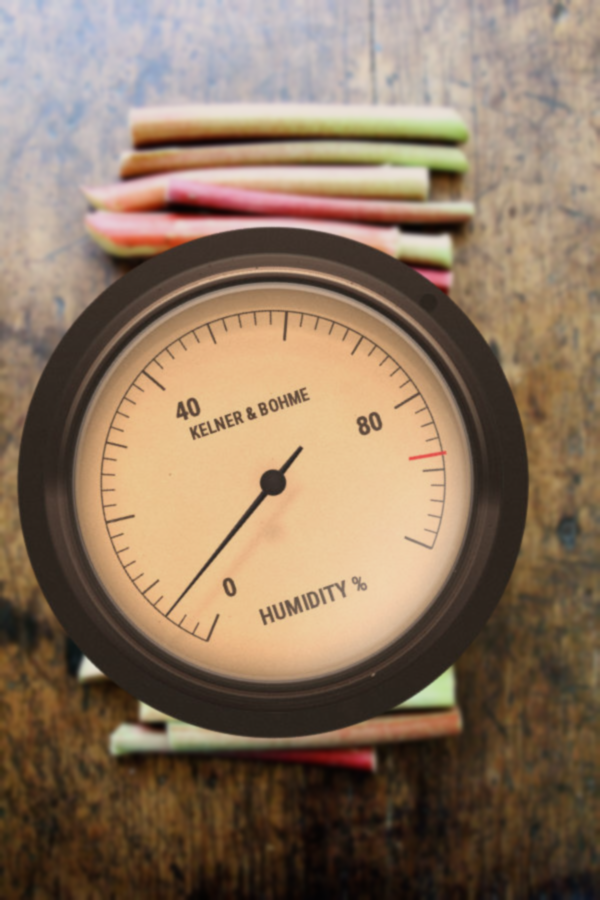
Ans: % 6
